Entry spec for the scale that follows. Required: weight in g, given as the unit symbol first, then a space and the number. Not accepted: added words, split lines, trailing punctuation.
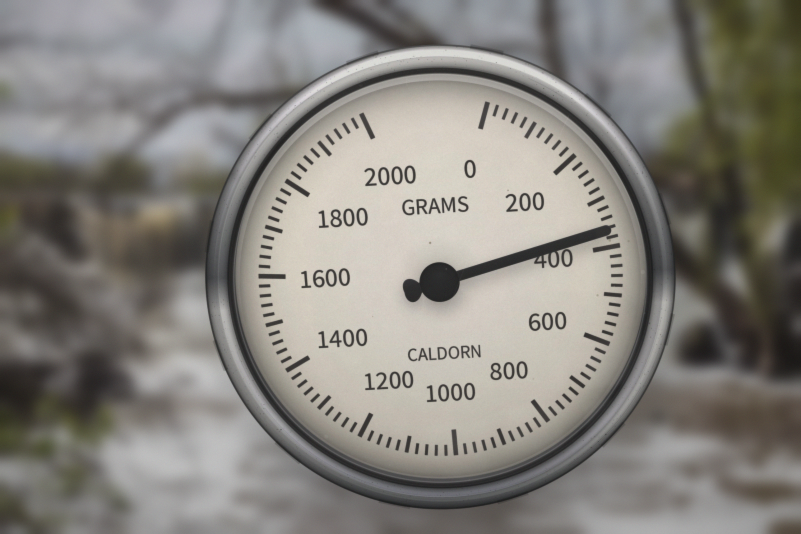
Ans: g 360
